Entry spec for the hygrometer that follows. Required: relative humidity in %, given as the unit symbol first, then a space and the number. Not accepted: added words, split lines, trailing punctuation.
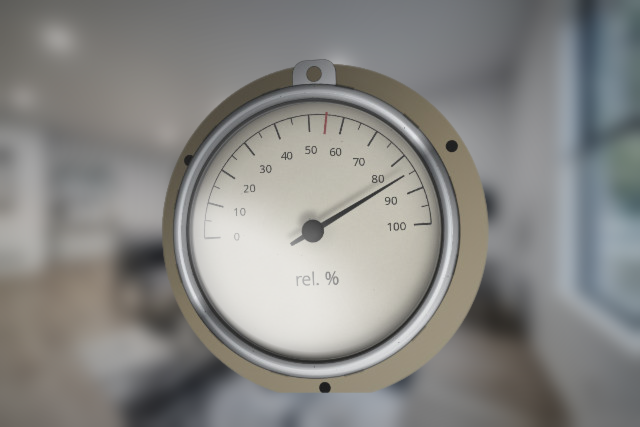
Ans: % 85
